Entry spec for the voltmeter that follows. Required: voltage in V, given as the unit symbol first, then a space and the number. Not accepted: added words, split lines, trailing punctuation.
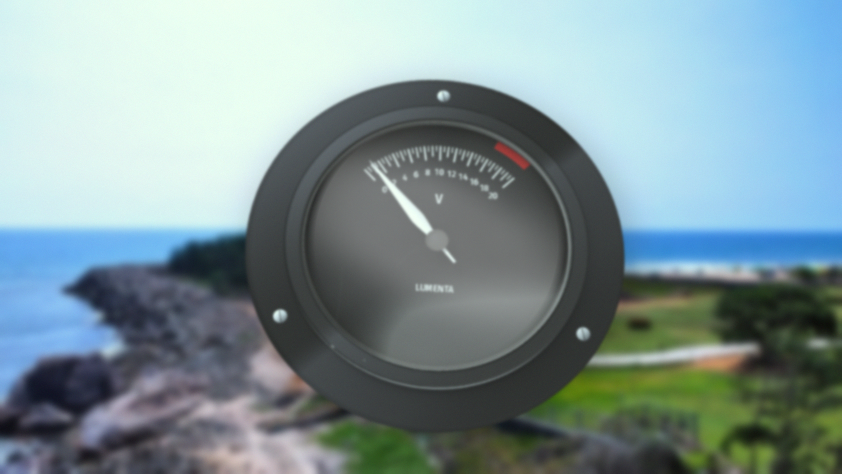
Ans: V 1
